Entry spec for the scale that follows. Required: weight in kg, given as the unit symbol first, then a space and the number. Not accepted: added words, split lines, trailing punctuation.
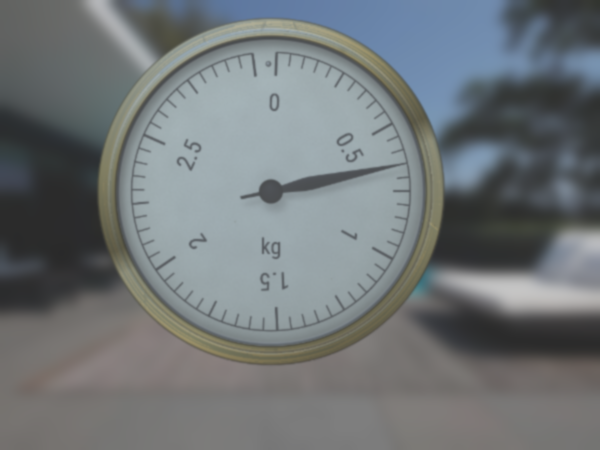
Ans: kg 0.65
